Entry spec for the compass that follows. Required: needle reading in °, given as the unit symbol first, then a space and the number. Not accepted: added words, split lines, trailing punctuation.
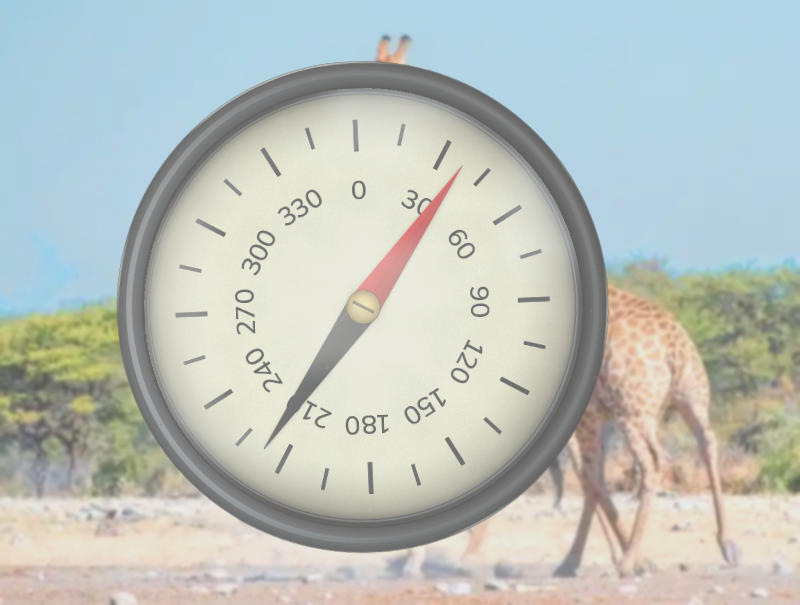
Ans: ° 37.5
